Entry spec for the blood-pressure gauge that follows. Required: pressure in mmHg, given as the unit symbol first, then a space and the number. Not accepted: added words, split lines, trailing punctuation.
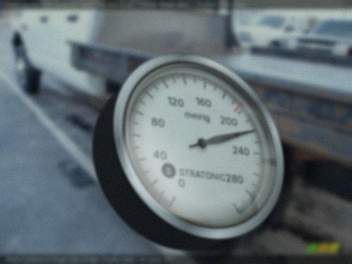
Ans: mmHg 220
